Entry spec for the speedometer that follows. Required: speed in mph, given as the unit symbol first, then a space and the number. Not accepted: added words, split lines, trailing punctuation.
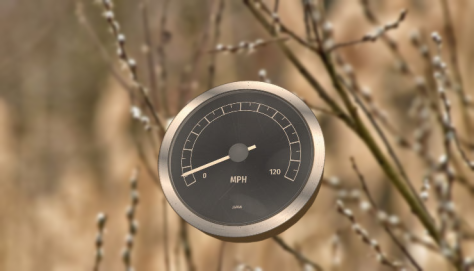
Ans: mph 5
